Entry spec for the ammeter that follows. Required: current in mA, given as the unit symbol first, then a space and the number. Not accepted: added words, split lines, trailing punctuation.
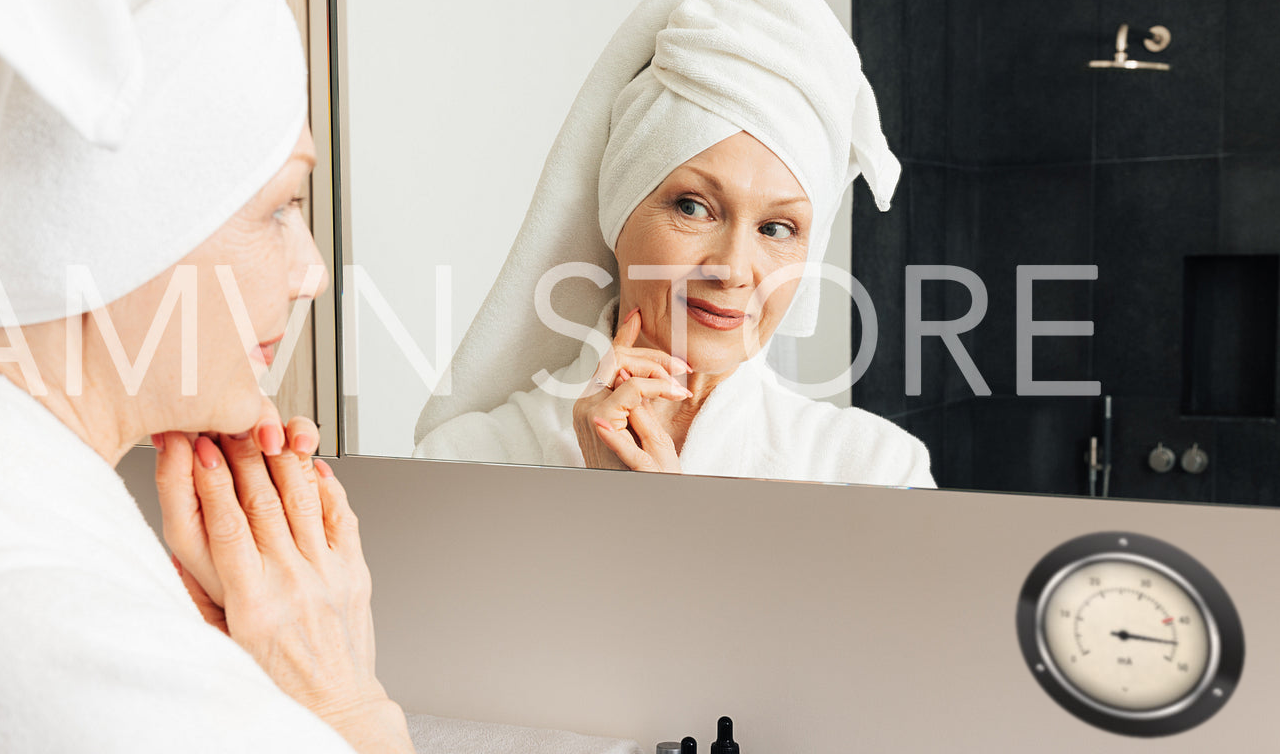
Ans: mA 45
